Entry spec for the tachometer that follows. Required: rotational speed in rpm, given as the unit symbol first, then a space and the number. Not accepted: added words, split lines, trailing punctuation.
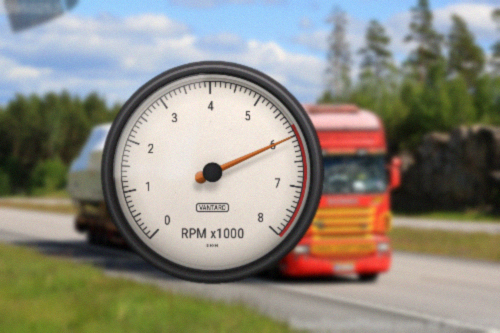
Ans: rpm 6000
